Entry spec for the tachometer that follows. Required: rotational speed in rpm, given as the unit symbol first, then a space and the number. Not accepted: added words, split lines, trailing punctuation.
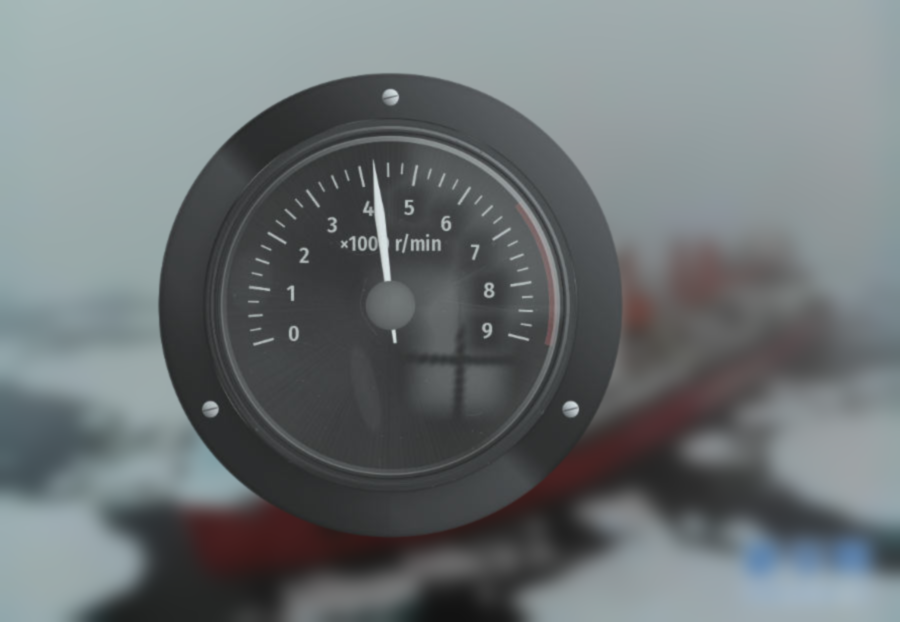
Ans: rpm 4250
